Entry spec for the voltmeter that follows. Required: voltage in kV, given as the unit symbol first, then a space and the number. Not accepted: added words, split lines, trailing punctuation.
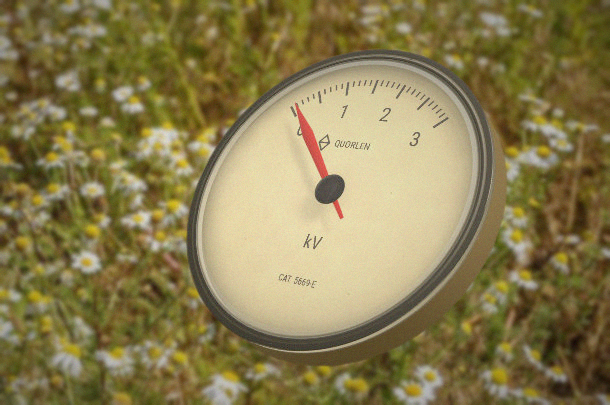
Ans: kV 0.1
